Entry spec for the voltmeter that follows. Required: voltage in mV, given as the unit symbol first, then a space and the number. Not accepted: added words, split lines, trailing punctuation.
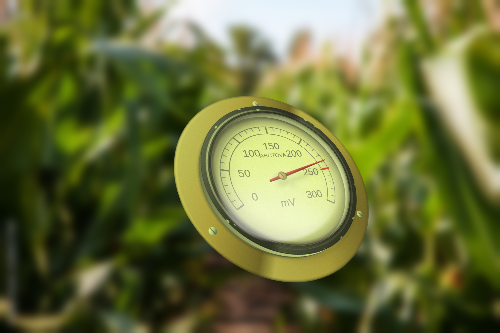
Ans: mV 240
